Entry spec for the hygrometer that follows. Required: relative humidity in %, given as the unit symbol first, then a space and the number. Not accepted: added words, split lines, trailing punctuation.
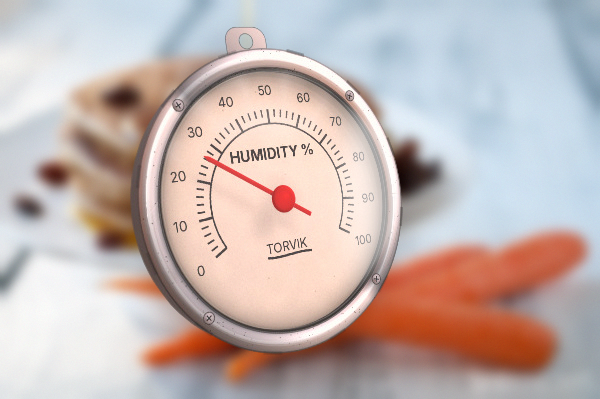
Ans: % 26
